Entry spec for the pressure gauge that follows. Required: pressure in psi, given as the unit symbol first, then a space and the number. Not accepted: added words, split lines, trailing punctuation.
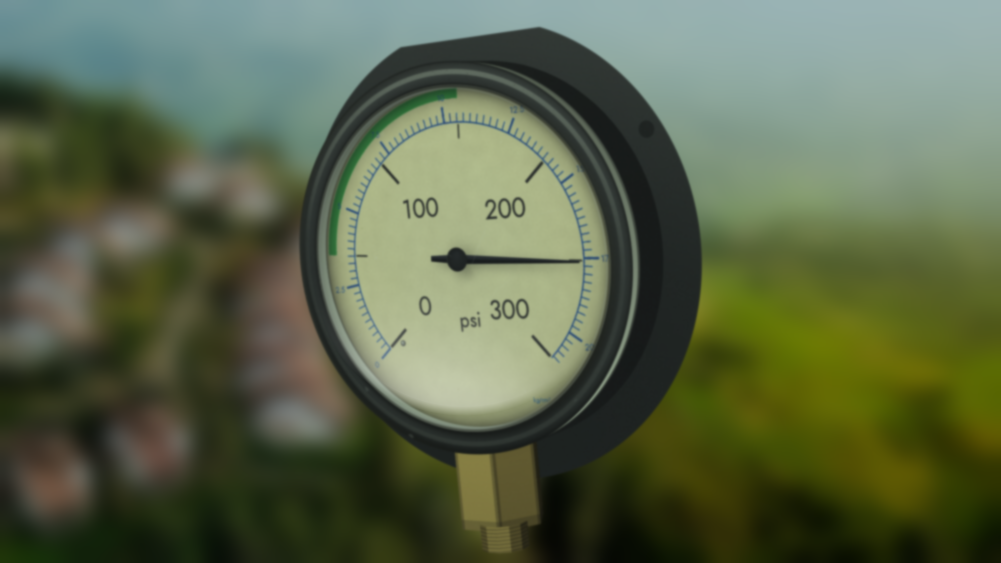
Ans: psi 250
